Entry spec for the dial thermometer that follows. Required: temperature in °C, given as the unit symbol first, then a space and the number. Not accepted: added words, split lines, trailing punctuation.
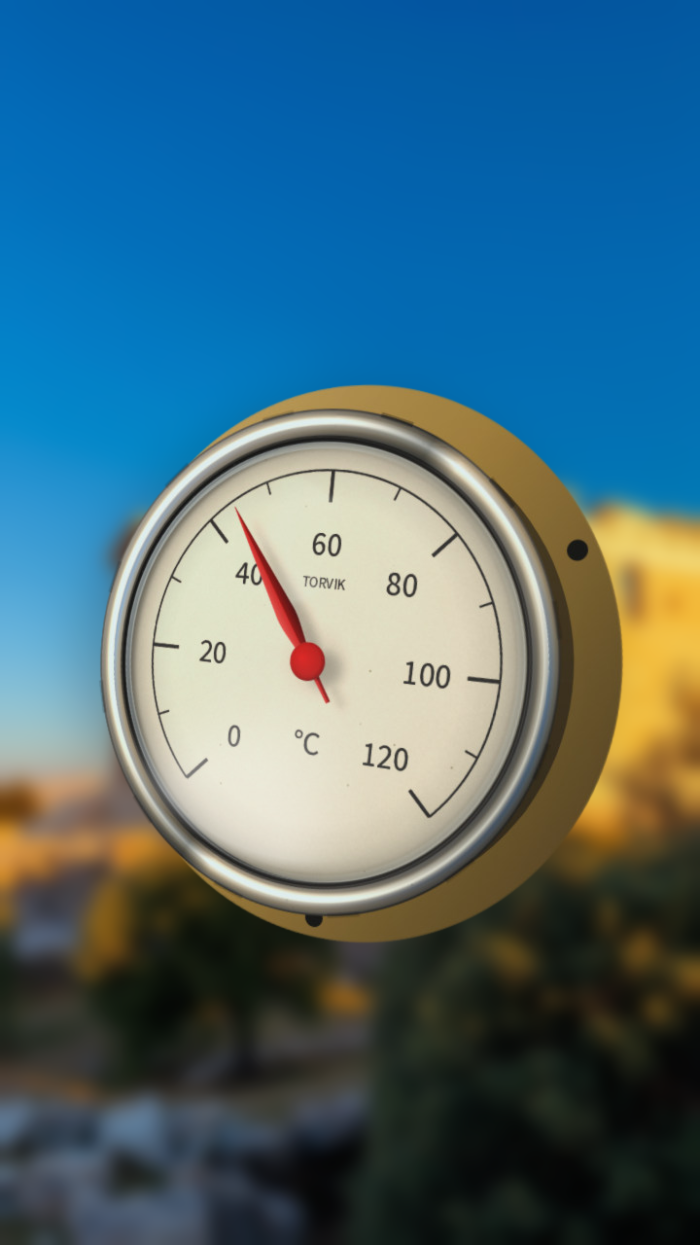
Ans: °C 45
